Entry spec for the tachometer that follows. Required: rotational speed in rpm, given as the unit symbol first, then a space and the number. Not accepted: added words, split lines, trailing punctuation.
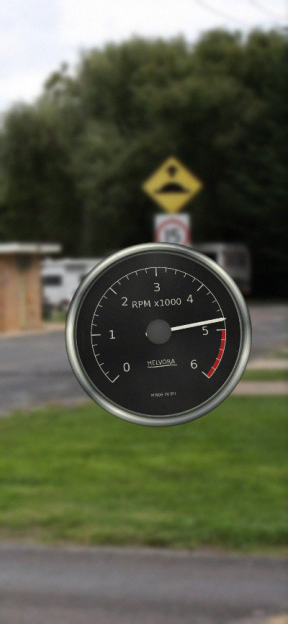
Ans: rpm 4800
